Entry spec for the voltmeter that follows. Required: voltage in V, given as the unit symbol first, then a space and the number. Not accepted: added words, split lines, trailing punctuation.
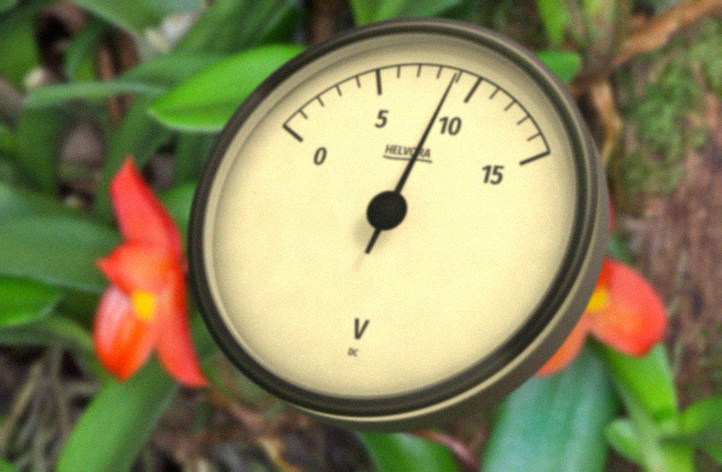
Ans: V 9
